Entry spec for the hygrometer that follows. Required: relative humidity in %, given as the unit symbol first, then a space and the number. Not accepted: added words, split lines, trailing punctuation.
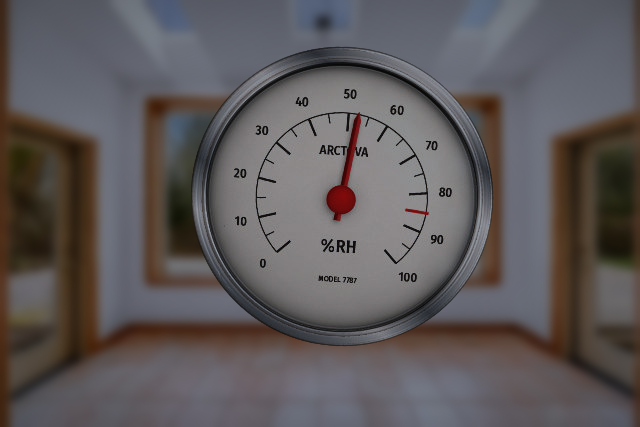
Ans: % 52.5
